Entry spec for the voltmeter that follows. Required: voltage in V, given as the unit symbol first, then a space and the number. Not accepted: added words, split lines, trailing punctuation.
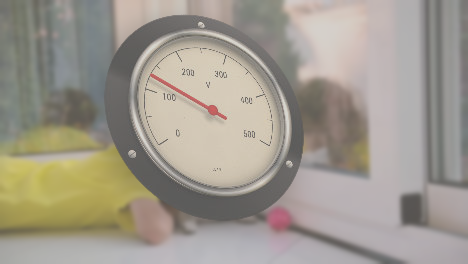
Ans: V 125
